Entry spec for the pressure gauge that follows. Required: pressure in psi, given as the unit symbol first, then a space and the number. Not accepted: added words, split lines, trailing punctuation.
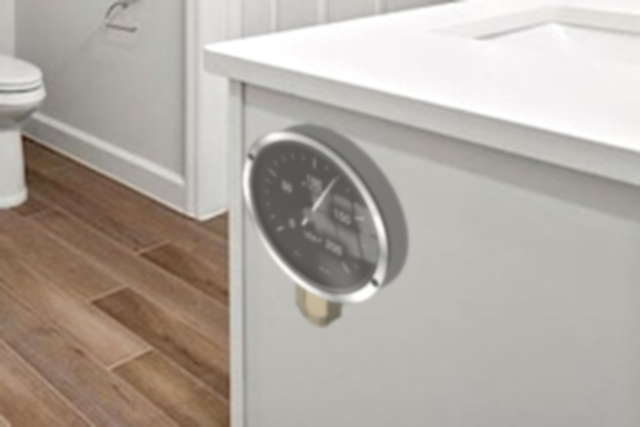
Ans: psi 120
